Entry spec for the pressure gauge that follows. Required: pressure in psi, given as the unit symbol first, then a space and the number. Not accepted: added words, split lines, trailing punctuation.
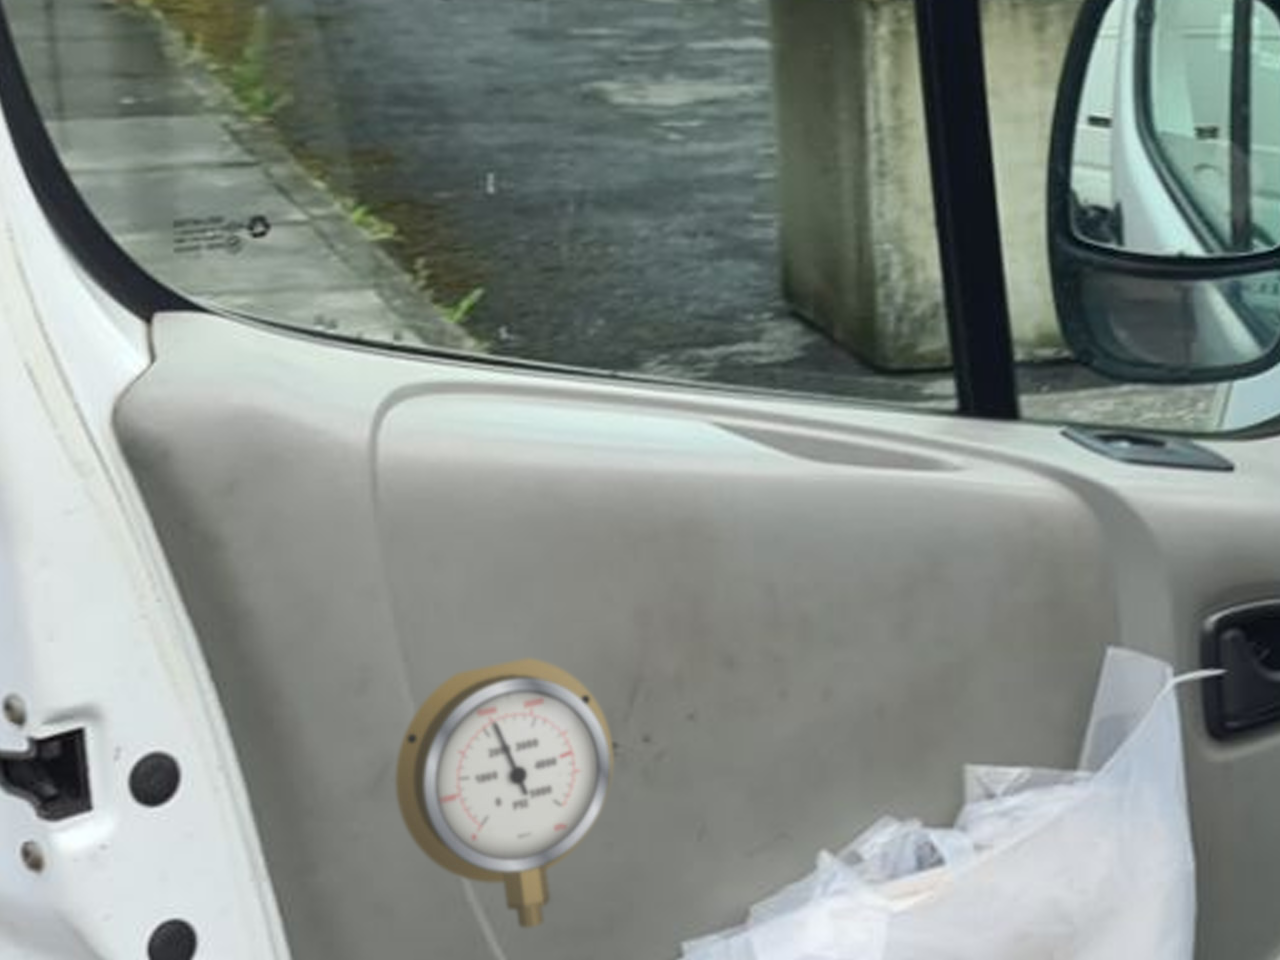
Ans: psi 2200
